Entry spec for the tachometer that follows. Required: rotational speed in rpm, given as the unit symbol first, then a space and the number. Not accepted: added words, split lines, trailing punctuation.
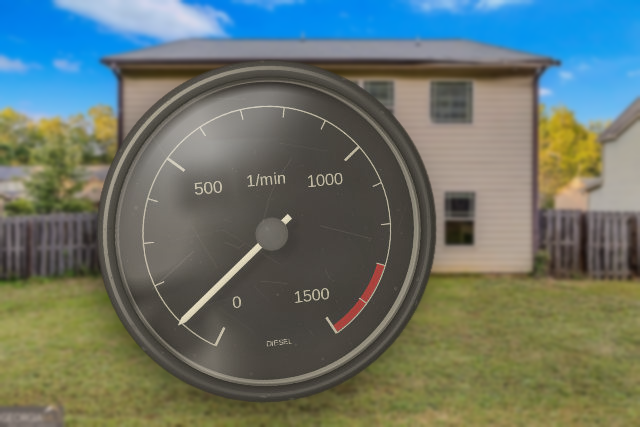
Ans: rpm 100
